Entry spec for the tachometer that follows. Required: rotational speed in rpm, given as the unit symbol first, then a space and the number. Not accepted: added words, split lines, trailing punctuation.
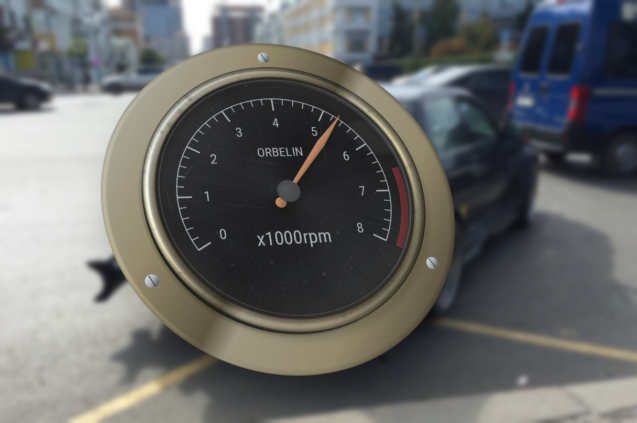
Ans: rpm 5300
